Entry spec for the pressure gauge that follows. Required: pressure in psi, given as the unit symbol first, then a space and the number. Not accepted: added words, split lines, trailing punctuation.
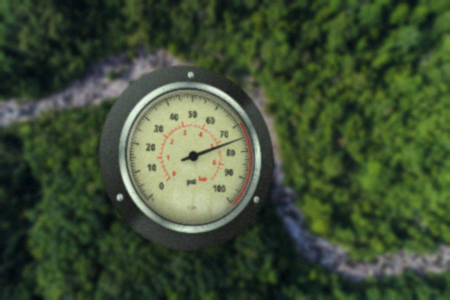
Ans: psi 75
